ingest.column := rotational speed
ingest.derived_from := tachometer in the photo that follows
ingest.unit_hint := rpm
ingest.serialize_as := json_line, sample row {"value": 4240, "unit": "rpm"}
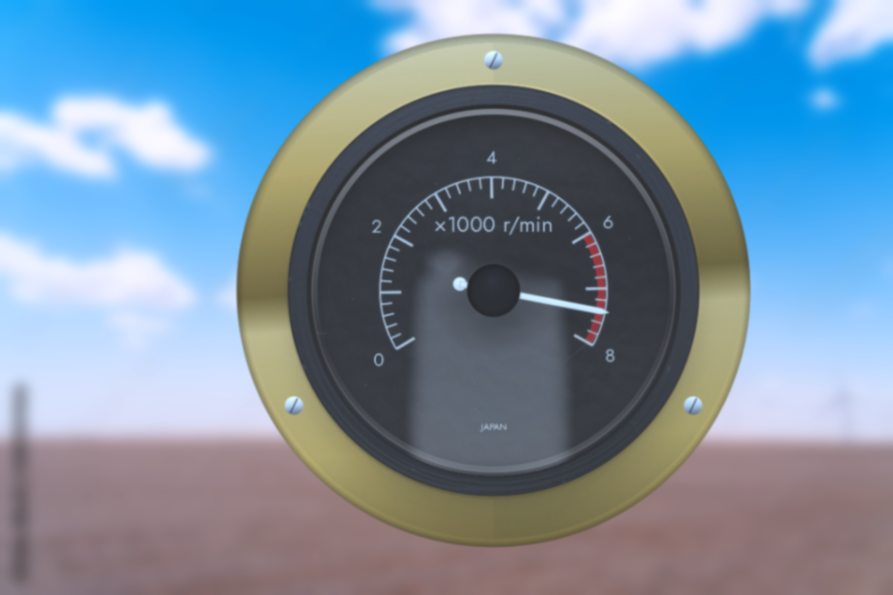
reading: {"value": 7400, "unit": "rpm"}
